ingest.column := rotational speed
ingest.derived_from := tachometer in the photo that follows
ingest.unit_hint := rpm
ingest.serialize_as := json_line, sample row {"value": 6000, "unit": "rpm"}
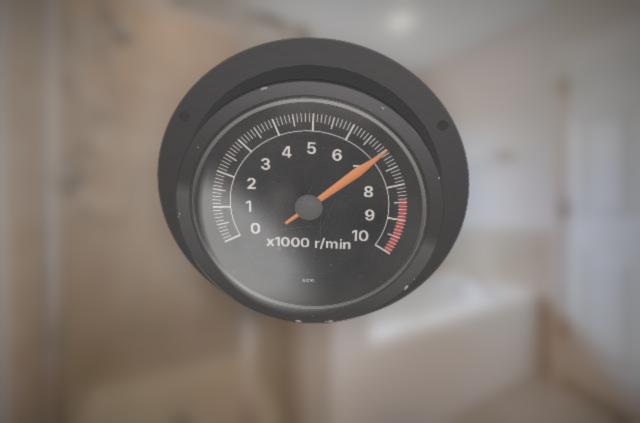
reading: {"value": 7000, "unit": "rpm"}
